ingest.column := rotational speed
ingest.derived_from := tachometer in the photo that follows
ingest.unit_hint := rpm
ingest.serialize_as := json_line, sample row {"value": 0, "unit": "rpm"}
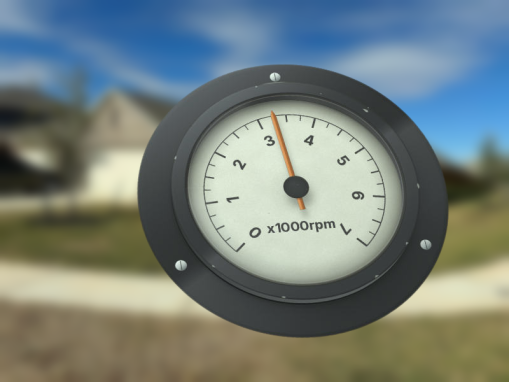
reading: {"value": 3250, "unit": "rpm"}
